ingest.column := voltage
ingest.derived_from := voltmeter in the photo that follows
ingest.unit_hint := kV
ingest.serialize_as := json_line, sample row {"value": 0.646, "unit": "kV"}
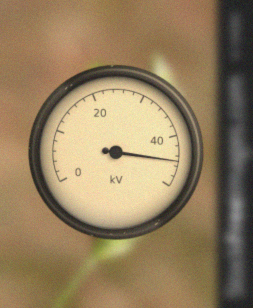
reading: {"value": 45, "unit": "kV"}
